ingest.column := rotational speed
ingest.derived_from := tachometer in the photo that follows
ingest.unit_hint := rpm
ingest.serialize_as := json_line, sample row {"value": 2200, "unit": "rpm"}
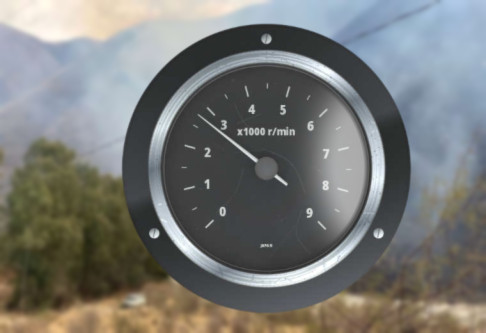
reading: {"value": 2750, "unit": "rpm"}
